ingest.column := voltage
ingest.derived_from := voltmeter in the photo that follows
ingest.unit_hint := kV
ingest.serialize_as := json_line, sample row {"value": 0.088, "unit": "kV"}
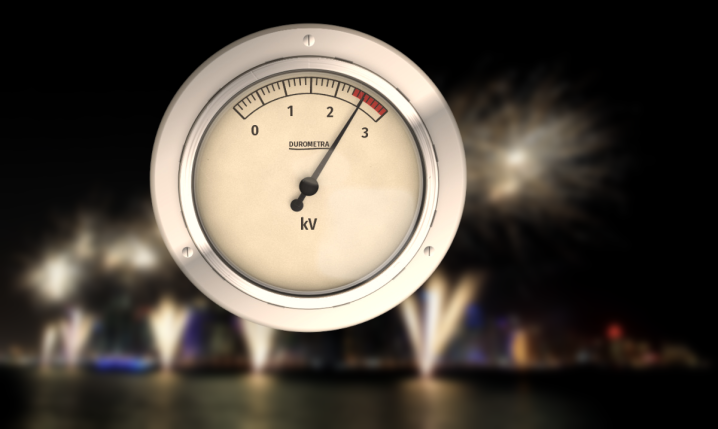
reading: {"value": 2.5, "unit": "kV"}
